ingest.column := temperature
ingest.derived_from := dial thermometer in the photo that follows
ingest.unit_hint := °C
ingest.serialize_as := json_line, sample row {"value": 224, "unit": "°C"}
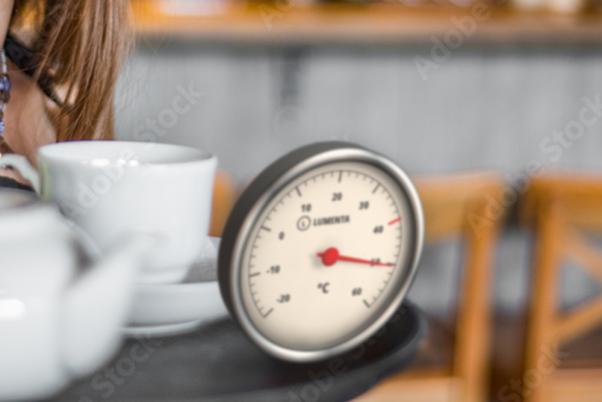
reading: {"value": 50, "unit": "°C"}
